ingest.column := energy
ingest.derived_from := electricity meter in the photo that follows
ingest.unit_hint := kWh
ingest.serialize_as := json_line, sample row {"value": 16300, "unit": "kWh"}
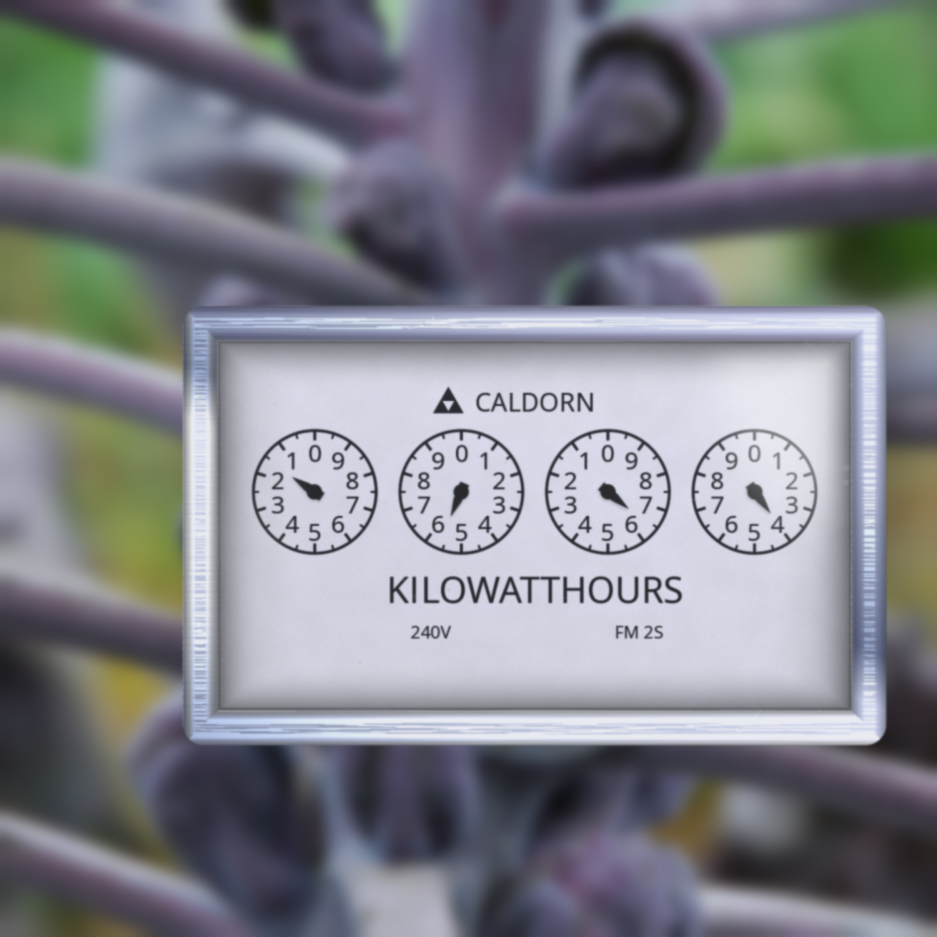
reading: {"value": 1564, "unit": "kWh"}
